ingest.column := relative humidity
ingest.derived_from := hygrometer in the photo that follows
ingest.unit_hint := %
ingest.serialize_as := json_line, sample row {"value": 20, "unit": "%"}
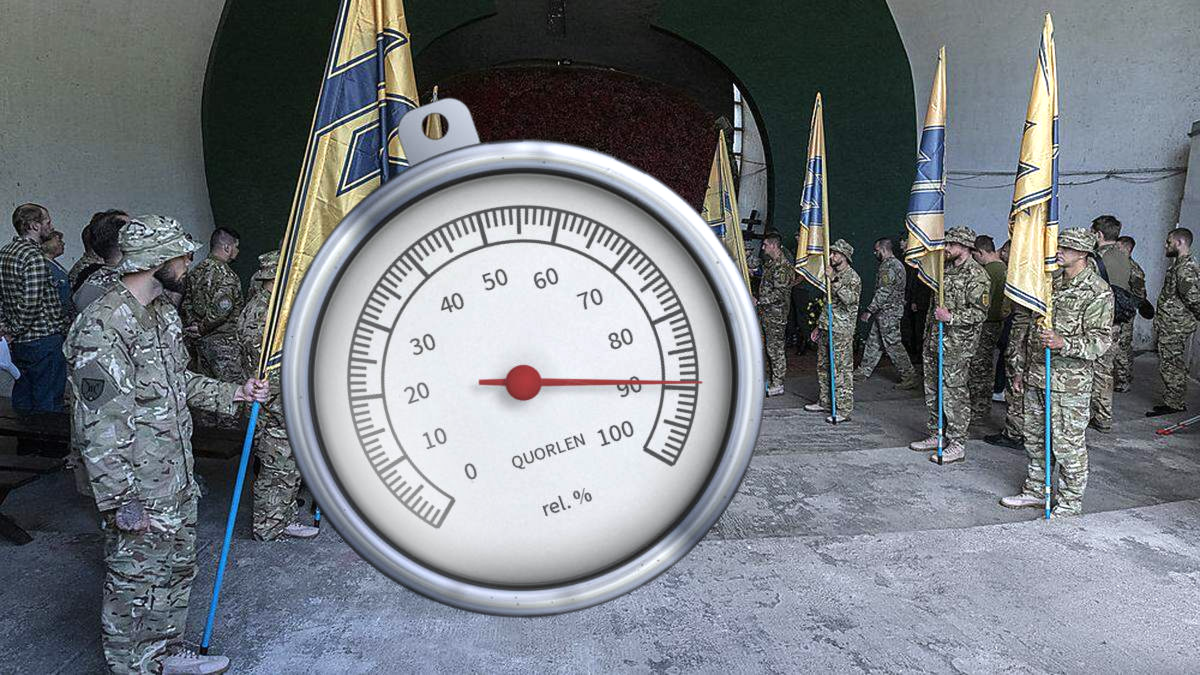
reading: {"value": 89, "unit": "%"}
